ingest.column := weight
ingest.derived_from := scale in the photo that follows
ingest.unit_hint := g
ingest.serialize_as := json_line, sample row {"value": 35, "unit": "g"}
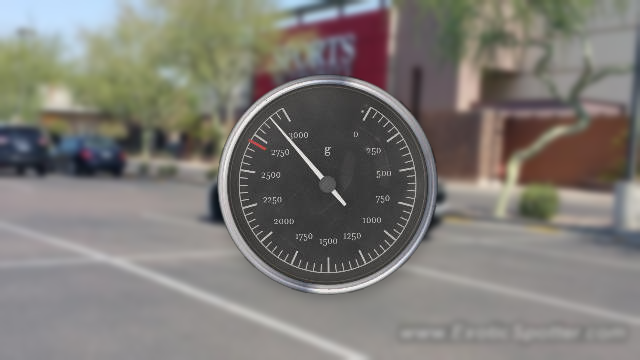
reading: {"value": 2900, "unit": "g"}
